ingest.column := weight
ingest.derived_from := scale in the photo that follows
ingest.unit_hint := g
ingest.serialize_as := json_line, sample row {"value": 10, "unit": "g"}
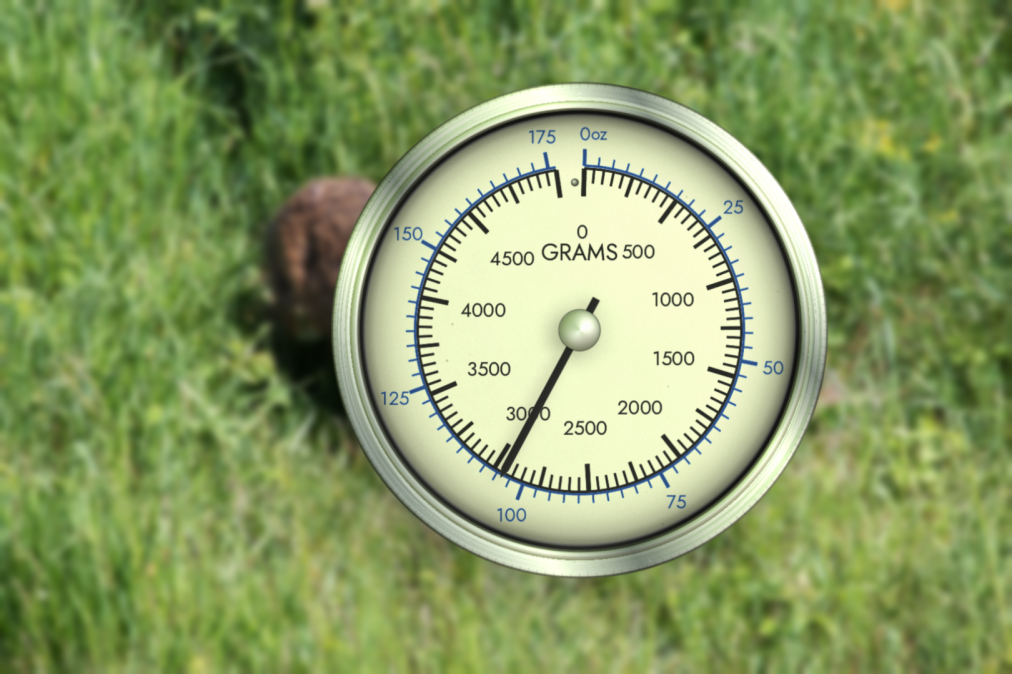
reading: {"value": 2950, "unit": "g"}
